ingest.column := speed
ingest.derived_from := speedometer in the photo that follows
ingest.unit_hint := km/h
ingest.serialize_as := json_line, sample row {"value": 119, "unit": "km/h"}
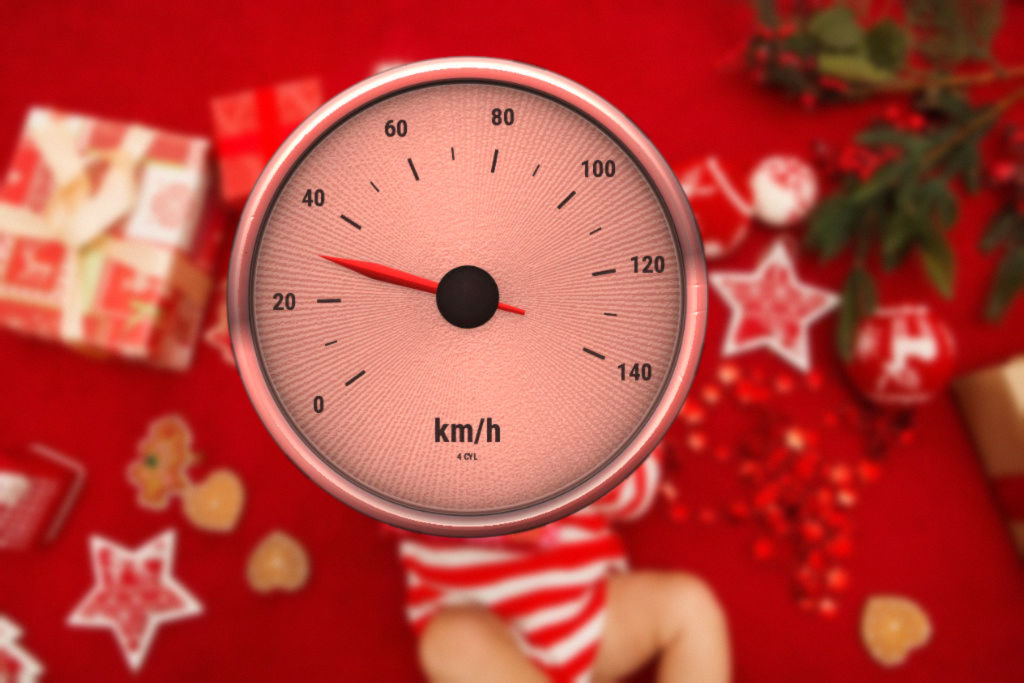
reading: {"value": 30, "unit": "km/h"}
